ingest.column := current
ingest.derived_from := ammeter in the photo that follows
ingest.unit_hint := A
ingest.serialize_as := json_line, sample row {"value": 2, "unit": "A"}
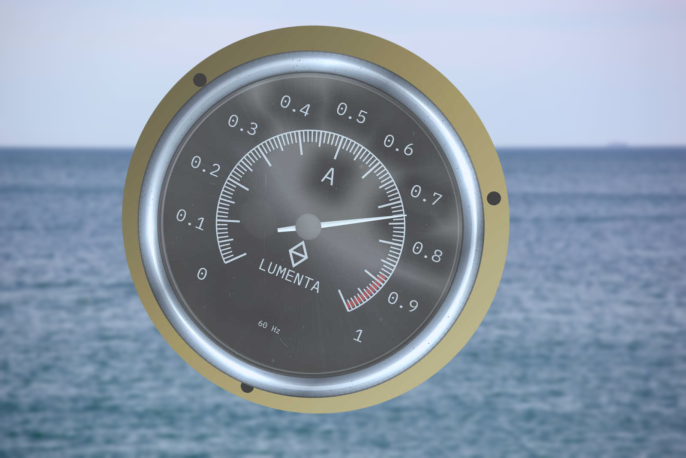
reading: {"value": 0.73, "unit": "A"}
